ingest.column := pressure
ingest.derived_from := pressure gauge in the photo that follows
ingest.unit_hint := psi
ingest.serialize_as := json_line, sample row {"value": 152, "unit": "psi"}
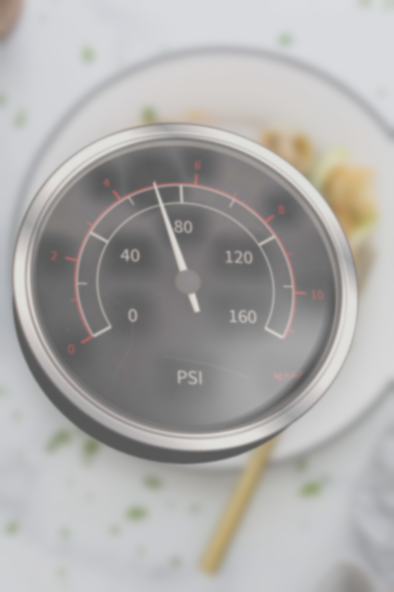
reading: {"value": 70, "unit": "psi"}
